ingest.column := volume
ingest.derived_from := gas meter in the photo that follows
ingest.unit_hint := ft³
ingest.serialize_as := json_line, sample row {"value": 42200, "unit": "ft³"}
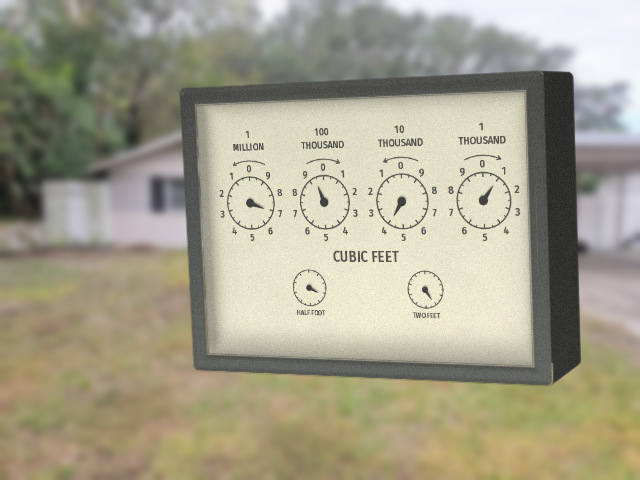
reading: {"value": 694100, "unit": "ft³"}
